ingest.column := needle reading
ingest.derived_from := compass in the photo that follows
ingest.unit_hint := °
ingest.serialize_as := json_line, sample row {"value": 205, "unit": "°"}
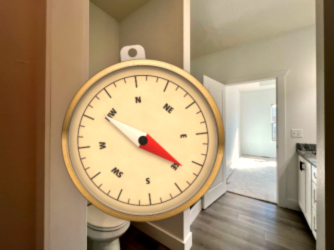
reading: {"value": 130, "unit": "°"}
